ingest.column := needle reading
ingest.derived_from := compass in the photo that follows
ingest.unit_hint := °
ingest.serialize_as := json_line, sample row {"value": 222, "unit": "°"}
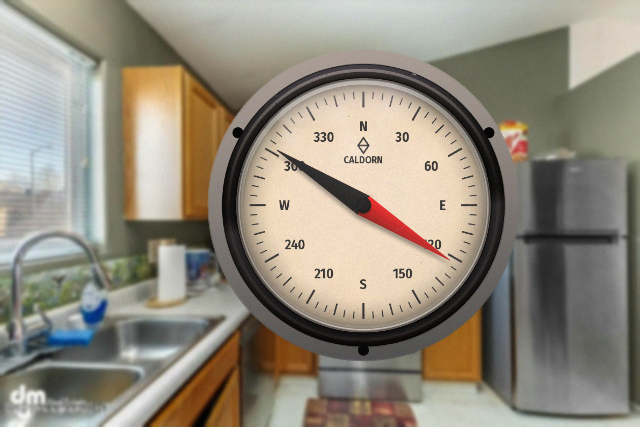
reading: {"value": 122.5, "unit": "°"}
